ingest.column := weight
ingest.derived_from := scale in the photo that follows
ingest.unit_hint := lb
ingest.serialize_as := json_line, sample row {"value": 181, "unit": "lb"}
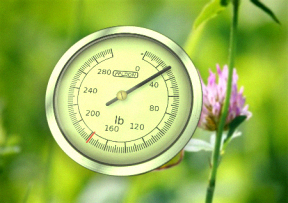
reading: {"value": 30, "unit": "lb"}
